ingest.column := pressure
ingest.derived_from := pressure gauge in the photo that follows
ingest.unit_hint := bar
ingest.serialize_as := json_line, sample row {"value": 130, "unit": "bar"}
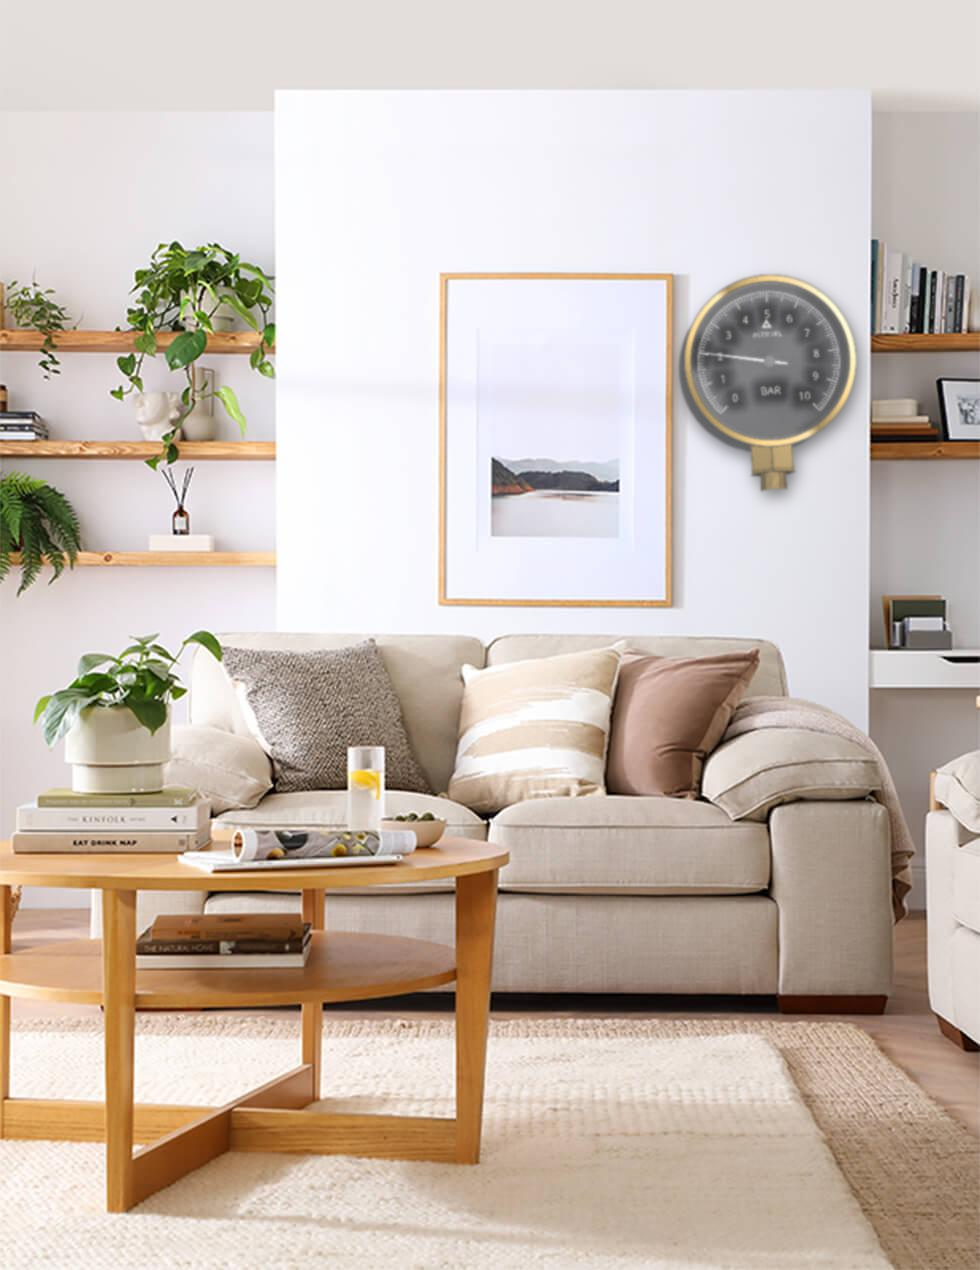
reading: {"value": 2, "unit": "bar"}
